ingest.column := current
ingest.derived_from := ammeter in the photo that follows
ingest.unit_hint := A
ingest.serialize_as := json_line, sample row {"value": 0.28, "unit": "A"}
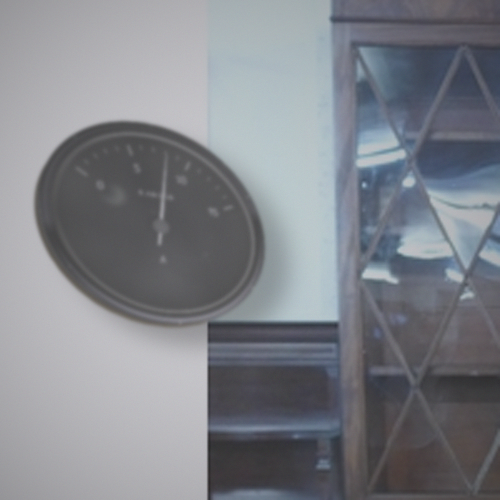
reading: {"value": 8, "unit": "A"}
